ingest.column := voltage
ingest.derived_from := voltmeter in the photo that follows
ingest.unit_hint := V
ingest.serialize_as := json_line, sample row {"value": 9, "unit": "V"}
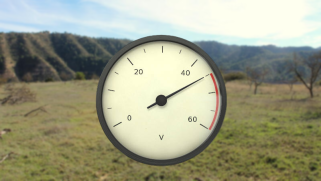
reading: {"value": 45, "unit": "V"}
